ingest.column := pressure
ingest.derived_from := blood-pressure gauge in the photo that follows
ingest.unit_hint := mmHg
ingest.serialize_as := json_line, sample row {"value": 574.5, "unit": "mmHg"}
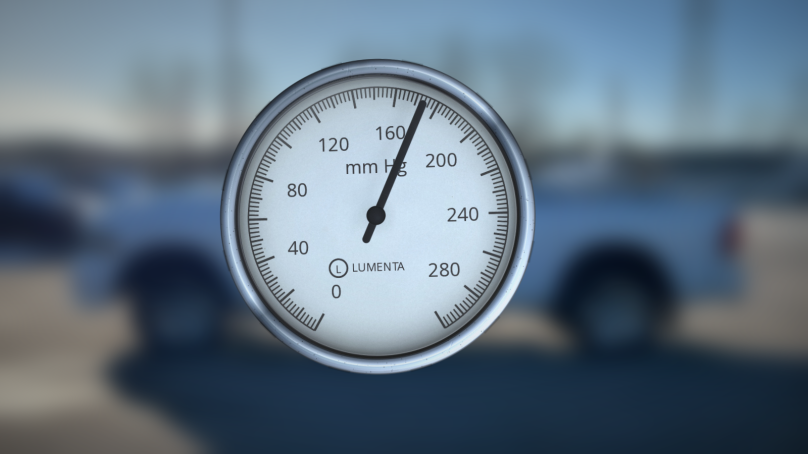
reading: {"value": 174, "unit": "mmHg"}
